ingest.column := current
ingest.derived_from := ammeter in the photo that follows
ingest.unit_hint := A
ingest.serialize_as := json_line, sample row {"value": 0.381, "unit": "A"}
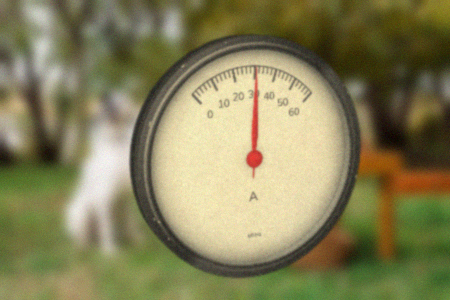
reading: {"value": 30, "unit": "A"}
